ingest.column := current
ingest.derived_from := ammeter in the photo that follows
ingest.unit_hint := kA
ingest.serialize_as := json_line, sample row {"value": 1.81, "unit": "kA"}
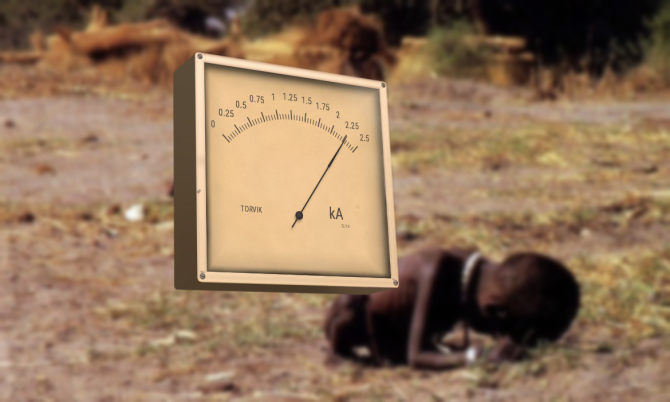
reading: {"value": 2.25, "unit": "kA"}
